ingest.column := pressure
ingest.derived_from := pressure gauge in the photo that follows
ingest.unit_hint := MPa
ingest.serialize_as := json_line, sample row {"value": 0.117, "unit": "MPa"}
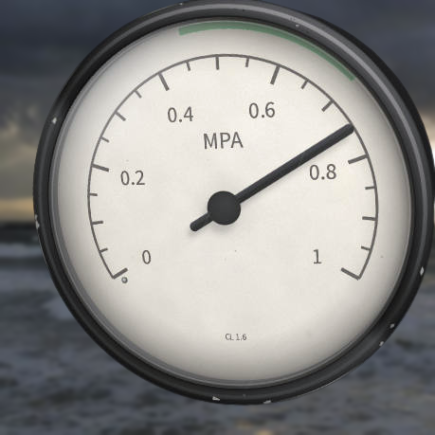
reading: {"value": 0.75, "unit": "MPa"}
